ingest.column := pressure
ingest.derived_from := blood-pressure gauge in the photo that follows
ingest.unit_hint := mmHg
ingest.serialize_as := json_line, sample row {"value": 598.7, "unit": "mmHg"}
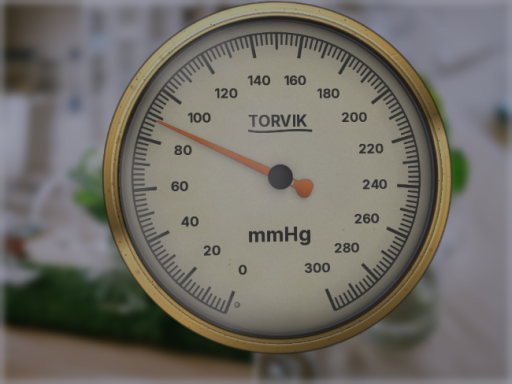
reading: {"value": 88, "unit": "mmHg"}
